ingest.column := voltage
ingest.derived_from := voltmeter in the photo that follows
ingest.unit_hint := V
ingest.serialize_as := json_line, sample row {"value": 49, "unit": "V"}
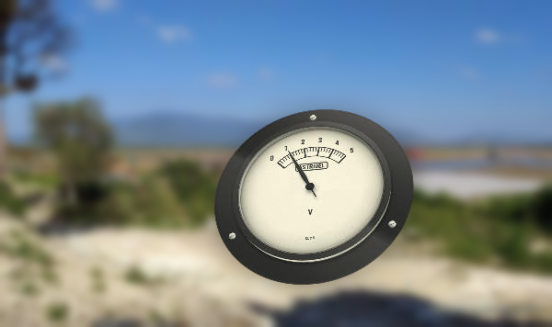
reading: {"value": 1, "unit": "V"}
